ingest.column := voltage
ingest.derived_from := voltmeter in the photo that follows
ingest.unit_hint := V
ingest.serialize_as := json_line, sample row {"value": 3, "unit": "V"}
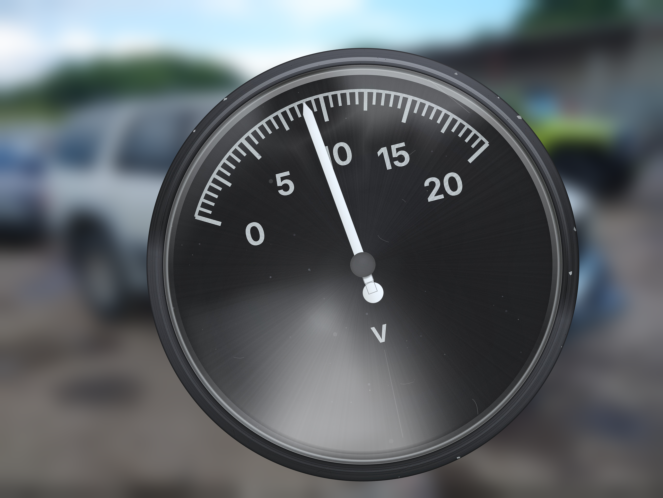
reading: {"value": 9, "unit": "V"}
